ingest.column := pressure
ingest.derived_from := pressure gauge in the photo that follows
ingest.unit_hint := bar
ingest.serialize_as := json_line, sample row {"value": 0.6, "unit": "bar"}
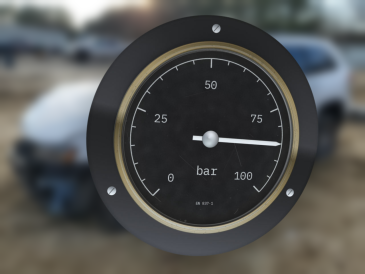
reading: {"value": 85, "unit": "bar"}
